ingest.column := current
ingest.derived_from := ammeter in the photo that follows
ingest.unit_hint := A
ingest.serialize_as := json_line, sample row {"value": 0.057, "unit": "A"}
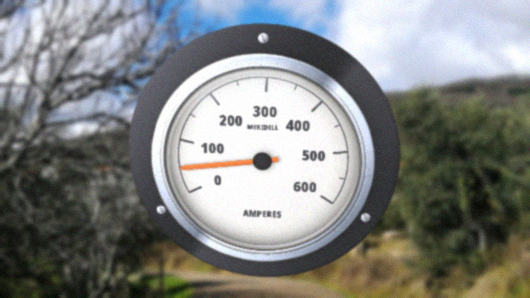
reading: {"value": 50, "unit": "A"}
